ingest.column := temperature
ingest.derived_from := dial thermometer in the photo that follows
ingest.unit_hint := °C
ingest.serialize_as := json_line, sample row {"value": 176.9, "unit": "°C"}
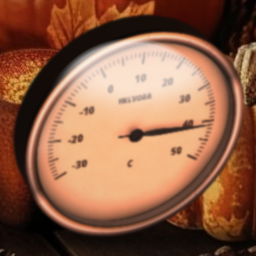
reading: {"value": 40, "unit": "°C"}
